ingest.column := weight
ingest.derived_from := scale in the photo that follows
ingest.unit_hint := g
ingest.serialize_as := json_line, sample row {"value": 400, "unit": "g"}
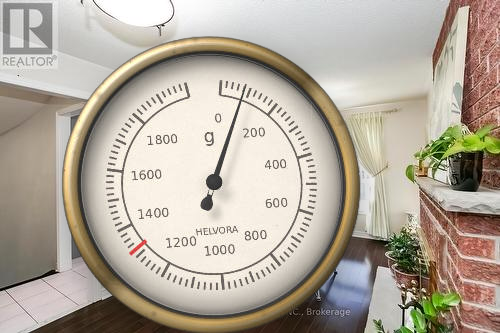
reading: {"value": 80, "unit": "g"}
